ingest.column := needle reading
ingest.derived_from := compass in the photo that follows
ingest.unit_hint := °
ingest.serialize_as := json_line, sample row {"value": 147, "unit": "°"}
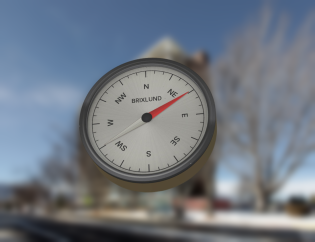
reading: {"value": 60, "unit": "°"}
